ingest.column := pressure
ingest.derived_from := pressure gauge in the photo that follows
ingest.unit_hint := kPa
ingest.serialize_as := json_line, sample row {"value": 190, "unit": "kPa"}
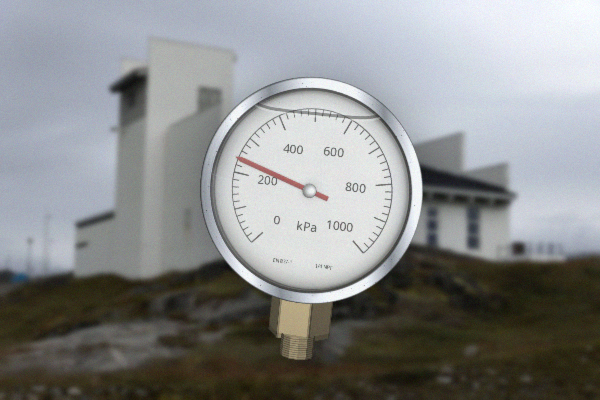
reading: {"value": 240, "unit": "kPa"}
